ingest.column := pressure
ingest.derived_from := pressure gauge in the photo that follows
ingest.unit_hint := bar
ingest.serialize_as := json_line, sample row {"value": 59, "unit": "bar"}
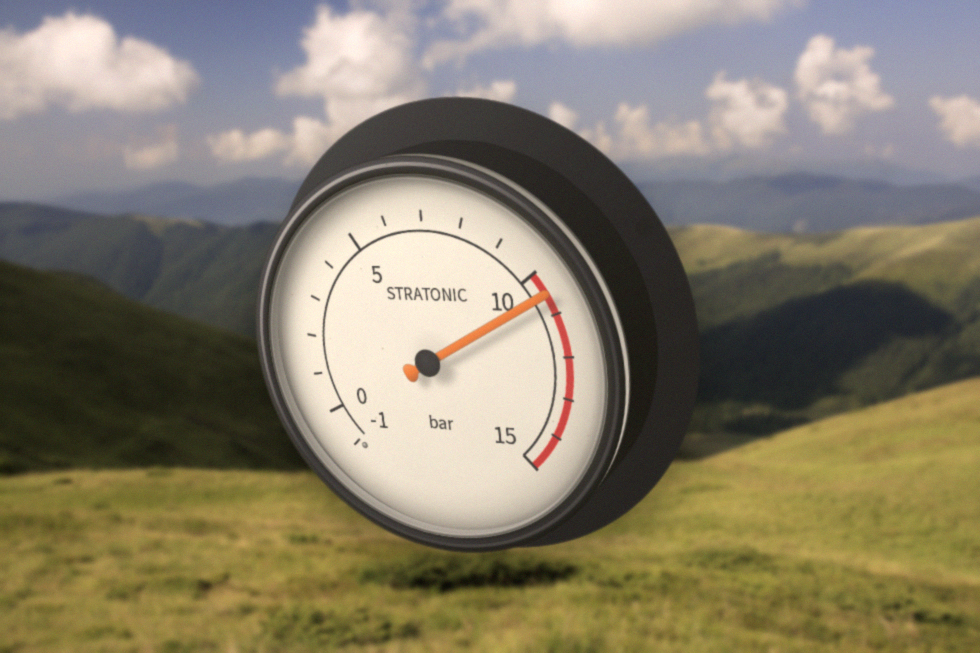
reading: {"value": 10.5, "unit": "bar"}
